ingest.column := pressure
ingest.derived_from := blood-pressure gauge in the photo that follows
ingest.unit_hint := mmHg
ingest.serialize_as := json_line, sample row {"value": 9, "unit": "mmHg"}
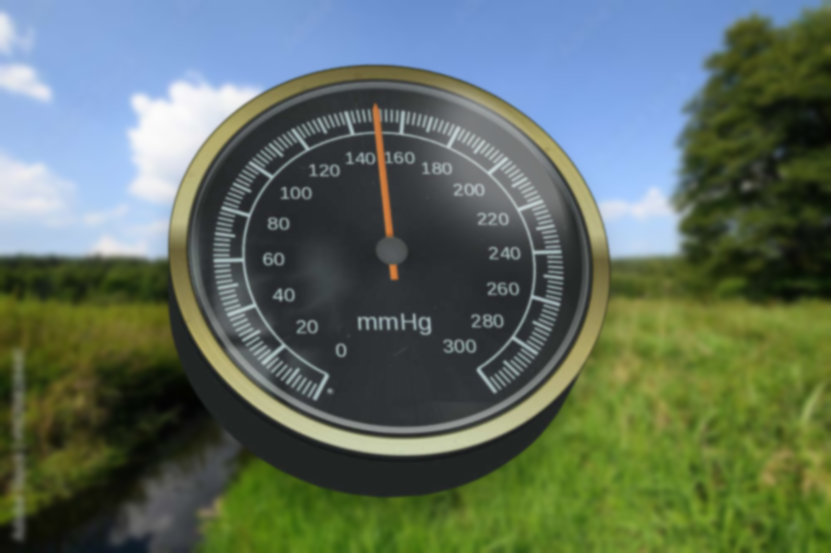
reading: {"value": 150, "unit": "mmHg"}
